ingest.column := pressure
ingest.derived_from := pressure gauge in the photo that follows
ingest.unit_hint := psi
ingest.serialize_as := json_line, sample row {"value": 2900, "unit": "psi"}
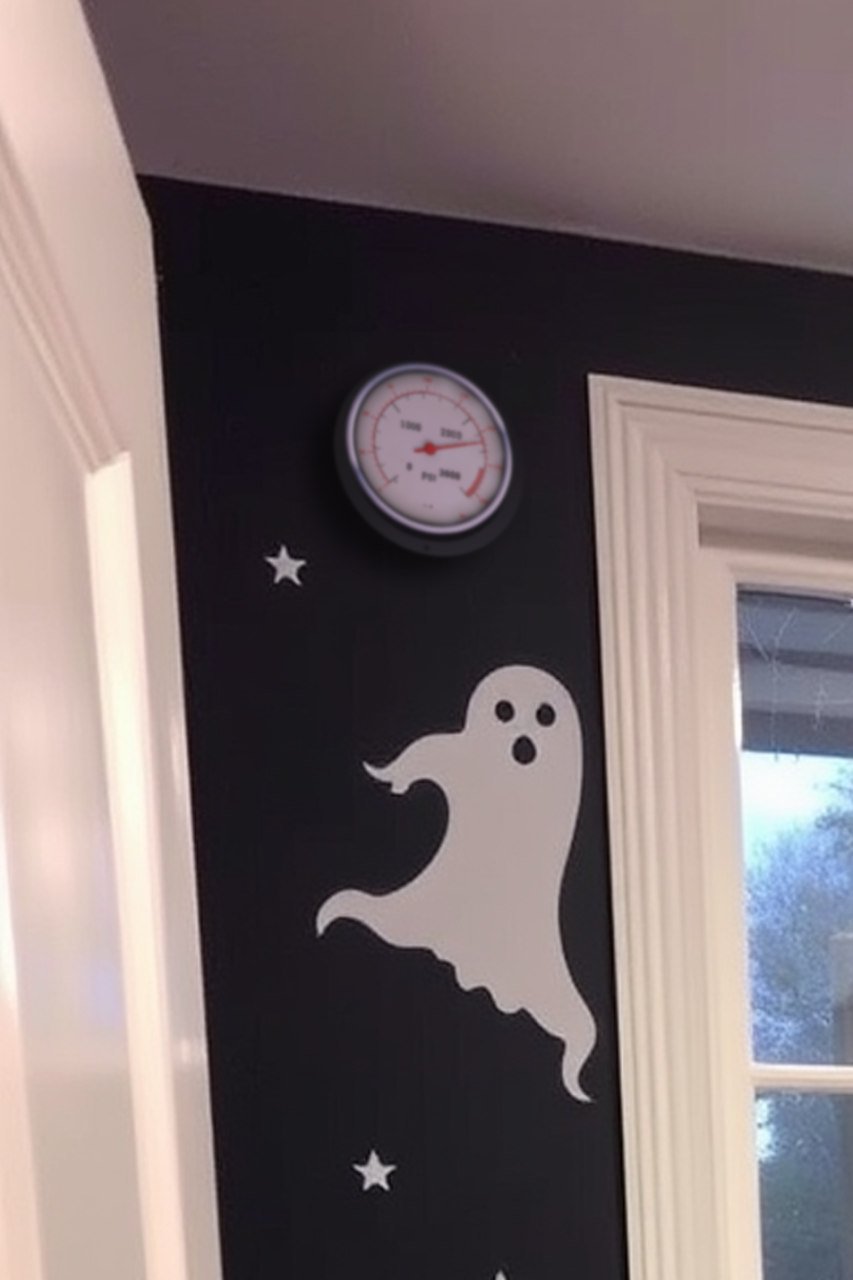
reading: {"value": 2300, "unit": "psi"}
